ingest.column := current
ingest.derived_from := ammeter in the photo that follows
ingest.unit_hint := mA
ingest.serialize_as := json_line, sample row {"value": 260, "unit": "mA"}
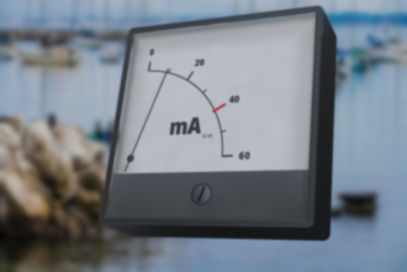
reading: {"value": 10, "unit": "mA"}
